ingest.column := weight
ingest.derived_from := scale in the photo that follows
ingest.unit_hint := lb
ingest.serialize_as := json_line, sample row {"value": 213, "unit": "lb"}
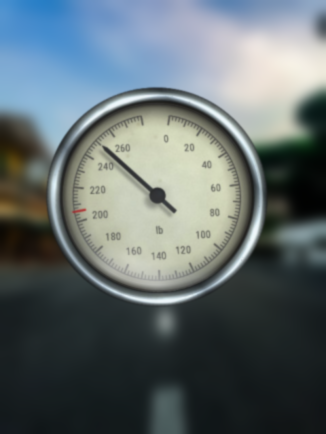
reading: {"value": 250, "unit": "lb"}
